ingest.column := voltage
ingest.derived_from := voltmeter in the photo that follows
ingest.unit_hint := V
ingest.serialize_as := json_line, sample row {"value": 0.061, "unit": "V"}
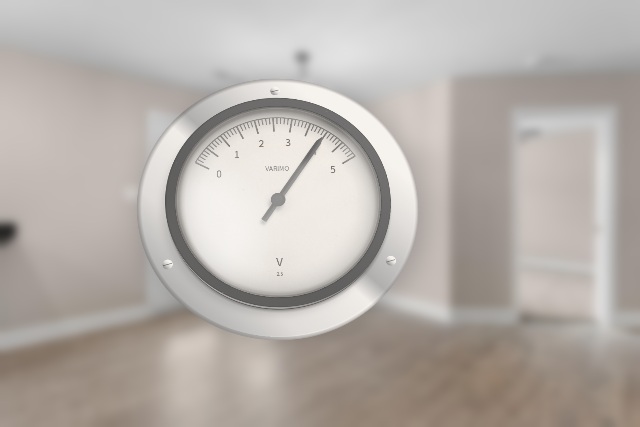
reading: {"value": 4, "unit": "V"}
